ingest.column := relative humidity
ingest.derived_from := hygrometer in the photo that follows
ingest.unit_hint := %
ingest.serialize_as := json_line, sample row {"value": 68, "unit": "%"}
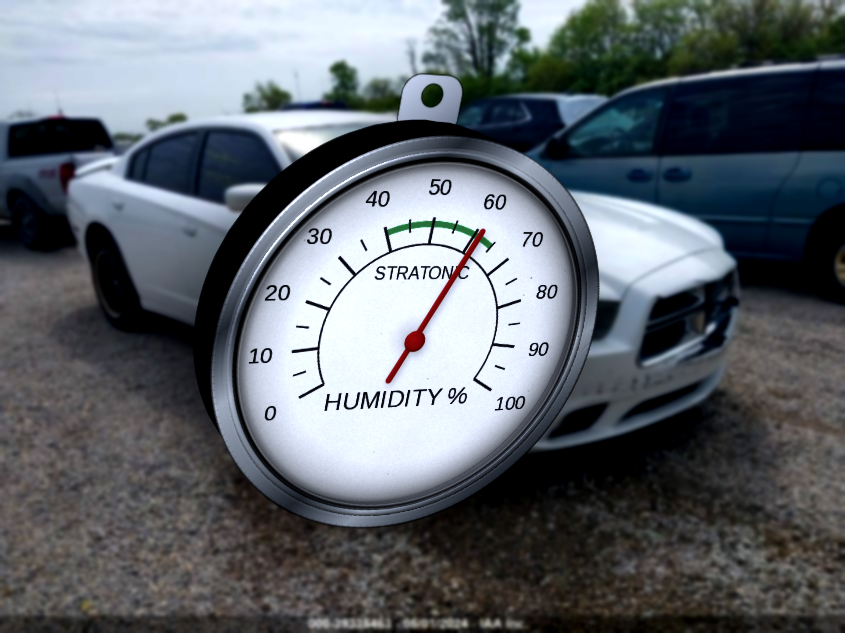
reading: {"value": 60, "unit": "%"}
